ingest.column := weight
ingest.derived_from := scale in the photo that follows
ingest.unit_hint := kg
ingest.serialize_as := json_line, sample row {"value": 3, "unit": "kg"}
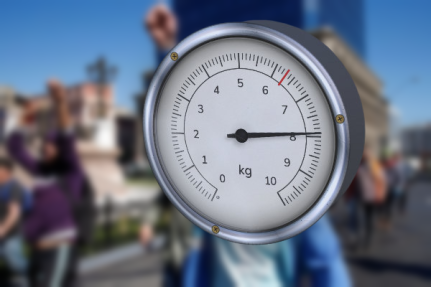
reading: {"value": 7.9, "unit": "kg"}
